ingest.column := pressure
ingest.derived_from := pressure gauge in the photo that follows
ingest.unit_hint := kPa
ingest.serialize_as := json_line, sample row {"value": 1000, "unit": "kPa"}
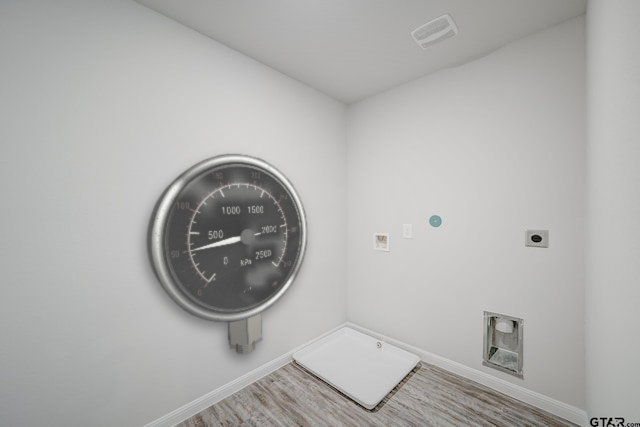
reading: {"value": 350, "unit": "kPa"}
